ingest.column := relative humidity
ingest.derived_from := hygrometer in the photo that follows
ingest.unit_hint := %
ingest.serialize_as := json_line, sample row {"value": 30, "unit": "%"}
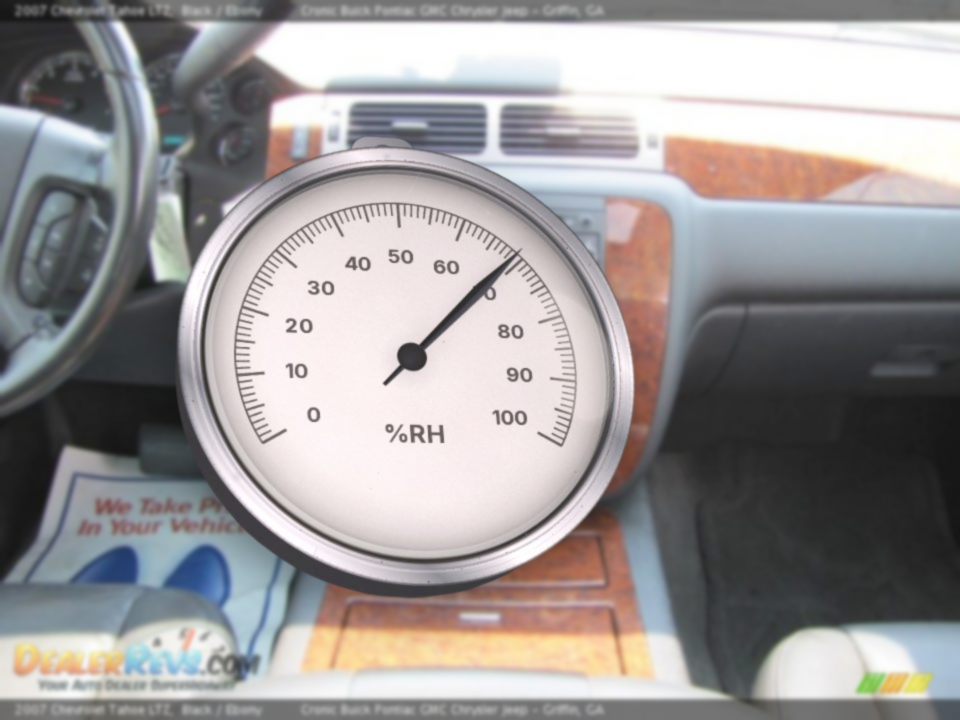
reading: {"value": 69, "unit": "%"}
